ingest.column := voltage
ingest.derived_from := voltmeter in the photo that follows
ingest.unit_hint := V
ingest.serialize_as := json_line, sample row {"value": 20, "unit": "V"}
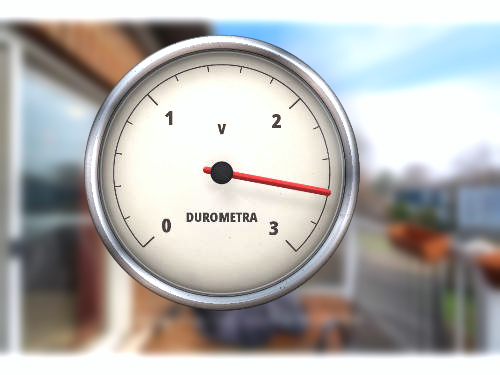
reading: {"value": 2.6, "unit": "V"}
